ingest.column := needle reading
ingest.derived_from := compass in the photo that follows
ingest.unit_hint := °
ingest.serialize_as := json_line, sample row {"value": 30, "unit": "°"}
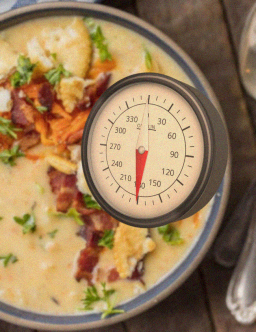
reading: {"value": 180, "unit": "°"}
